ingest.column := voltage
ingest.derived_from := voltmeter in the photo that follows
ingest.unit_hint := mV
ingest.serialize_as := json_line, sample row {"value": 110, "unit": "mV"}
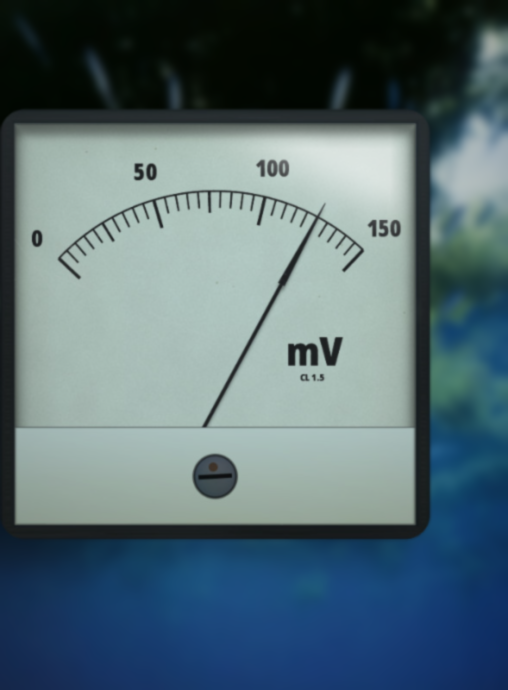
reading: {"value": 125, "unit": "mV"}
